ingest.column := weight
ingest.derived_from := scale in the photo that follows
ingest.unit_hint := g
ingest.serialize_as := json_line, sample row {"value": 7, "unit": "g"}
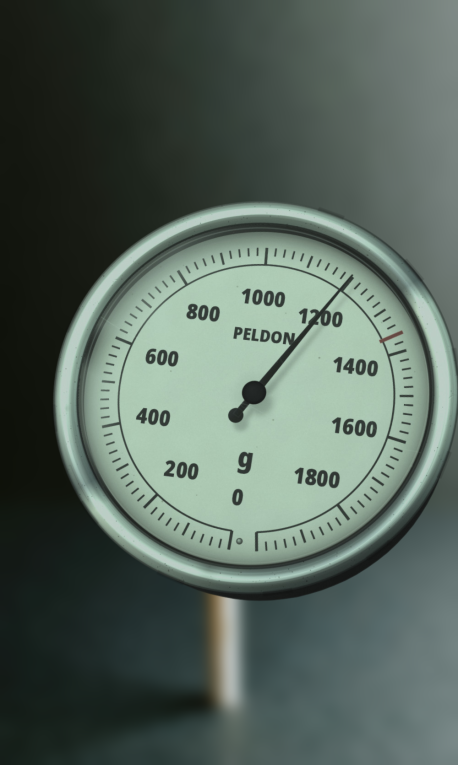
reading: {"value": 1200, "unit": "g"}
